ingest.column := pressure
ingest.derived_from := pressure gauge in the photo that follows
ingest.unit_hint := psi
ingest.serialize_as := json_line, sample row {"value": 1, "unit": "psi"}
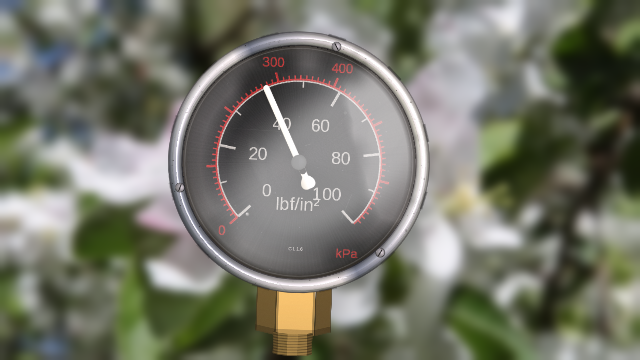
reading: {"value": 40, "unit": "psi"}
